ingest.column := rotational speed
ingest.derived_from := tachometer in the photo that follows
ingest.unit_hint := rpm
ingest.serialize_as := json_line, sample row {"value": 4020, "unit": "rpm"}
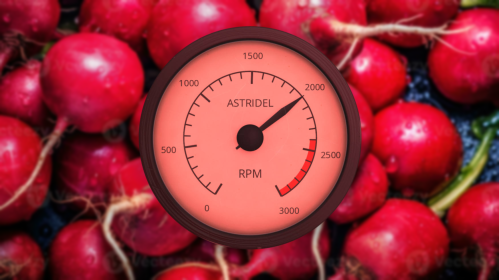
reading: {"value": 2000, "unit": "rpm"}
